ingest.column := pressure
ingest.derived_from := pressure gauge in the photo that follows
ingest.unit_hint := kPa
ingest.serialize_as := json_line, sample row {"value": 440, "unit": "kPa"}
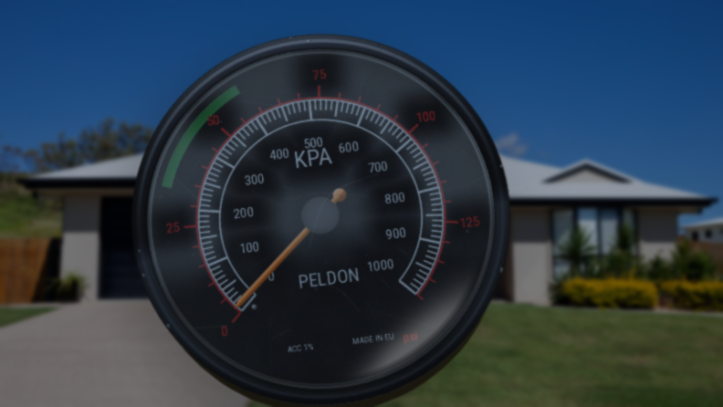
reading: {"value": 10, "unit": "kPa"}
